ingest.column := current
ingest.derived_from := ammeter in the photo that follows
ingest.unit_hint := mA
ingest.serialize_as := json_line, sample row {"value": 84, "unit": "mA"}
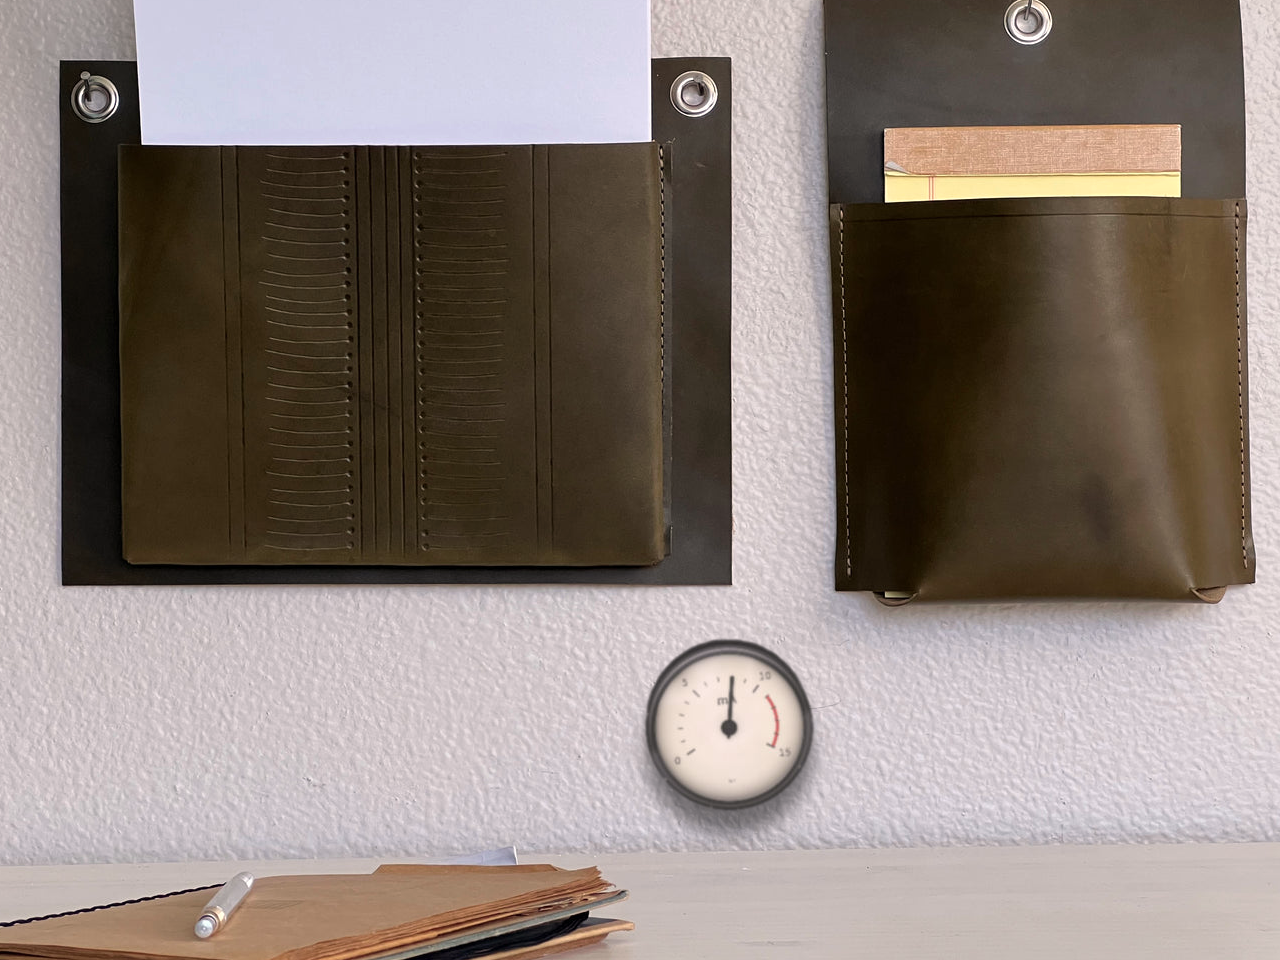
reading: {"value": 8, "unit": "mA"}
